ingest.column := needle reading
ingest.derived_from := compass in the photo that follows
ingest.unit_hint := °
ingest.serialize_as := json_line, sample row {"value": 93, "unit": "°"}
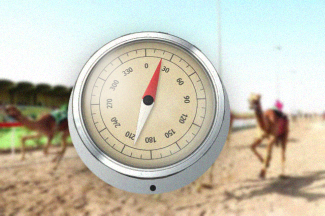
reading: {"value": 20, "unit": "°"}
